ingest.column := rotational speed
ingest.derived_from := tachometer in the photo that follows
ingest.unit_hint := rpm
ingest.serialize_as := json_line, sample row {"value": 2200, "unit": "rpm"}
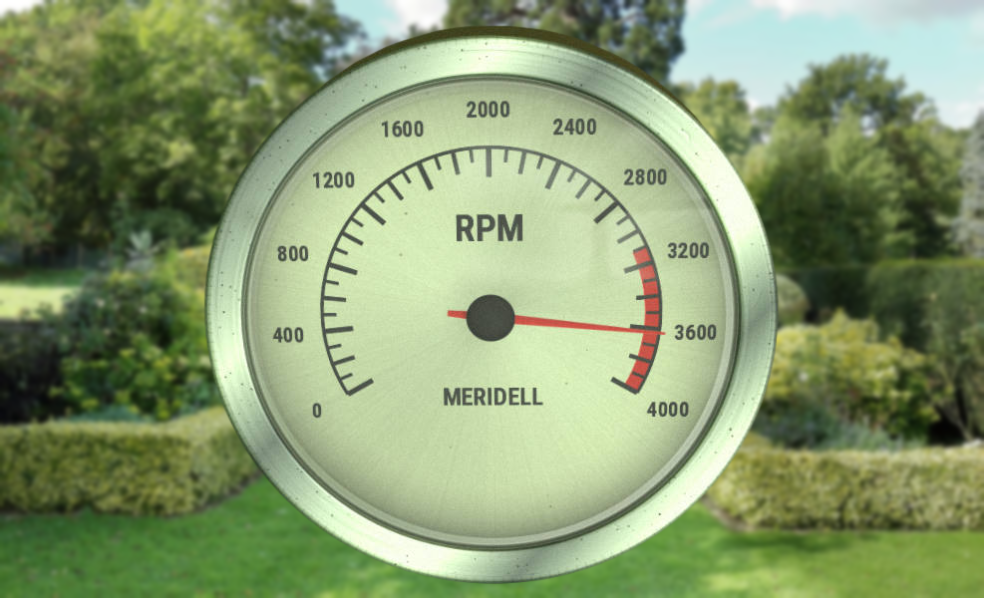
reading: {"value": 3600, "unit": "rpm"}
